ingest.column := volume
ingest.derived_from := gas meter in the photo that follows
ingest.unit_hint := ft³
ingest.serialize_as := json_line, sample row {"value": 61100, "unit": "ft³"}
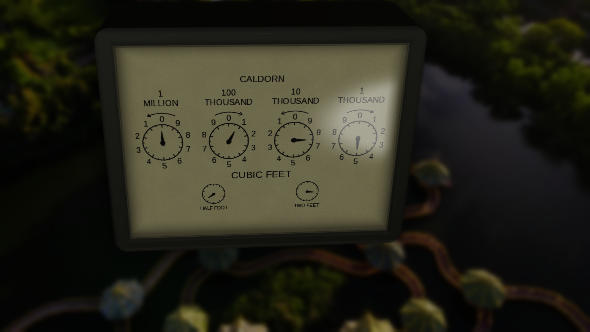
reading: {"value": 7500, "unit": "ft³"}
